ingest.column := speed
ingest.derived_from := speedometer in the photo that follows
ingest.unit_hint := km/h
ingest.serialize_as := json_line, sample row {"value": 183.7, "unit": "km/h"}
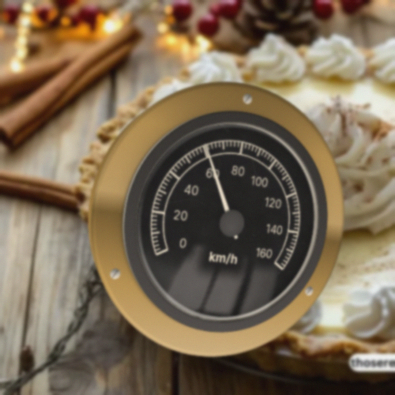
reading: {"value": 60, "unit": "km/h"}
